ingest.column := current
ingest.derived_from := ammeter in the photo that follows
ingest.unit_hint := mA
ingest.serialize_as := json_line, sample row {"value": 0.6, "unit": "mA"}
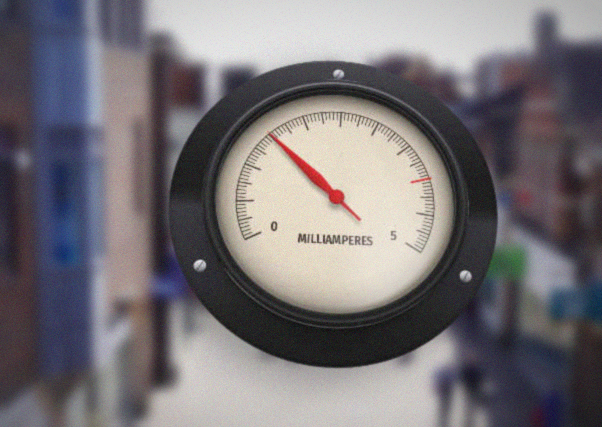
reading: {"value": 1.5, "unit": "mA"}
